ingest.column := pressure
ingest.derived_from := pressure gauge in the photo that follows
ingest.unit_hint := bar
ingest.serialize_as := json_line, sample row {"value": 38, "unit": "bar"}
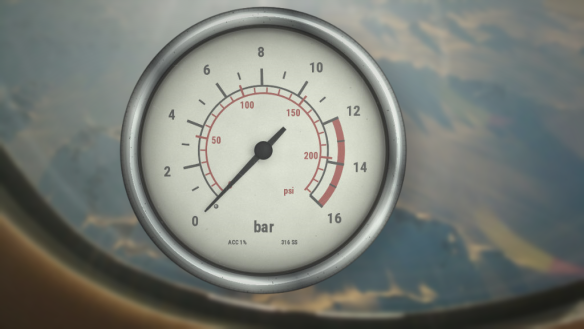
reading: {"value": 0, "unit": "bar"}
